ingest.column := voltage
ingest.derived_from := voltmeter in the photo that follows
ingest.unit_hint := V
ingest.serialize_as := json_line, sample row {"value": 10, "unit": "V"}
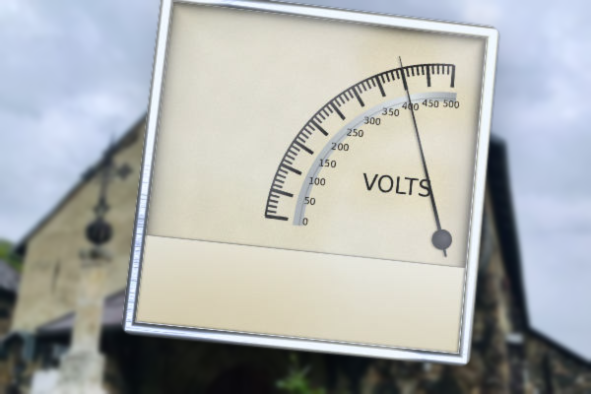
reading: {"value": 400, "unit": "V"}
